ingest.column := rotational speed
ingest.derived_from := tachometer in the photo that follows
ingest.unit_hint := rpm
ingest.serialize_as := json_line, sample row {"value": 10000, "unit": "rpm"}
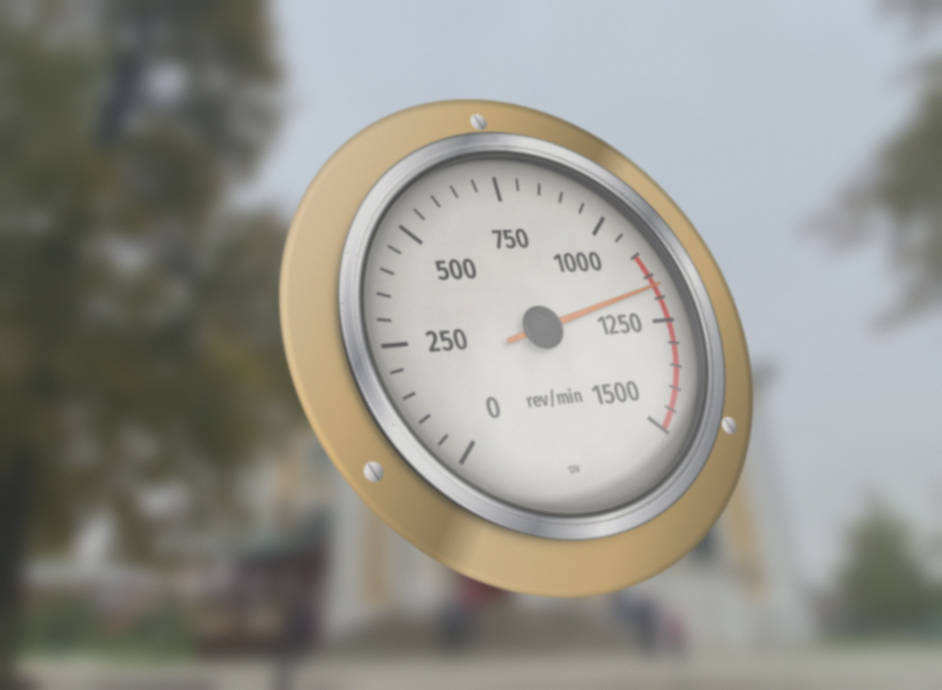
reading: {"value": 1175, "unit": "rpm"}
